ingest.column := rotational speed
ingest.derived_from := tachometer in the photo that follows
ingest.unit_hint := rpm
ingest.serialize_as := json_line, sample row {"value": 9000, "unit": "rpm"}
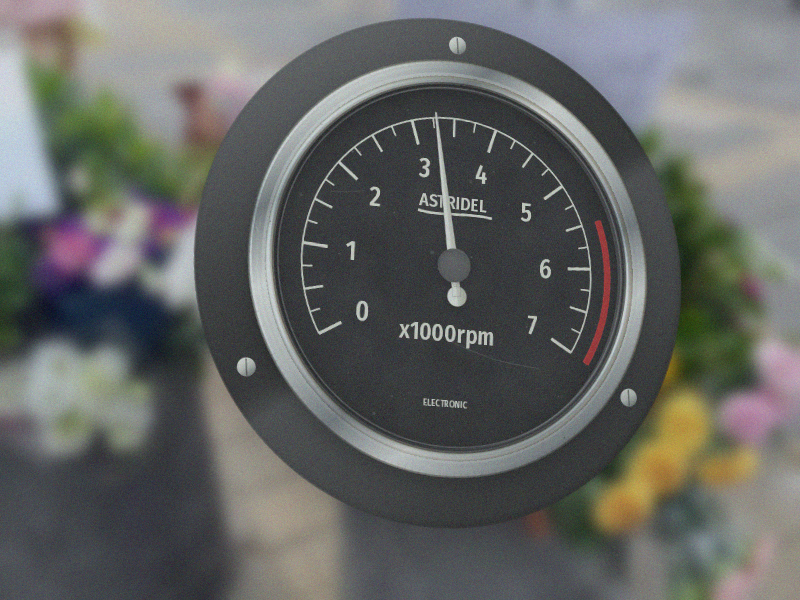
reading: {"value": 3250, "unit": "rpm"}
